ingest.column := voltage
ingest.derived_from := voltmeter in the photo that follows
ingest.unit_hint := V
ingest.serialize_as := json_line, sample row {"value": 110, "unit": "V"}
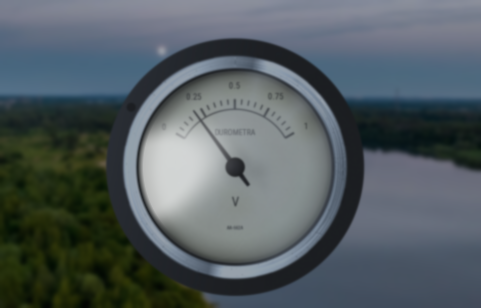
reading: {"value": 0.2, "unit": "V"}
